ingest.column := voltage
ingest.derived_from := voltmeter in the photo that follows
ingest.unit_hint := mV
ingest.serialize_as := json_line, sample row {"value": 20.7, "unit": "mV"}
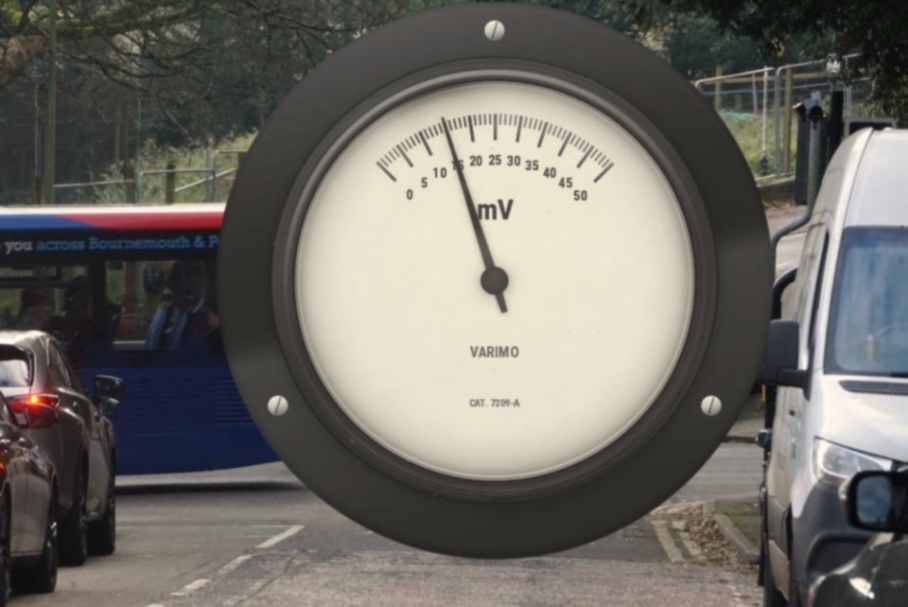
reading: {"value": 15, "unit": "mV"}
